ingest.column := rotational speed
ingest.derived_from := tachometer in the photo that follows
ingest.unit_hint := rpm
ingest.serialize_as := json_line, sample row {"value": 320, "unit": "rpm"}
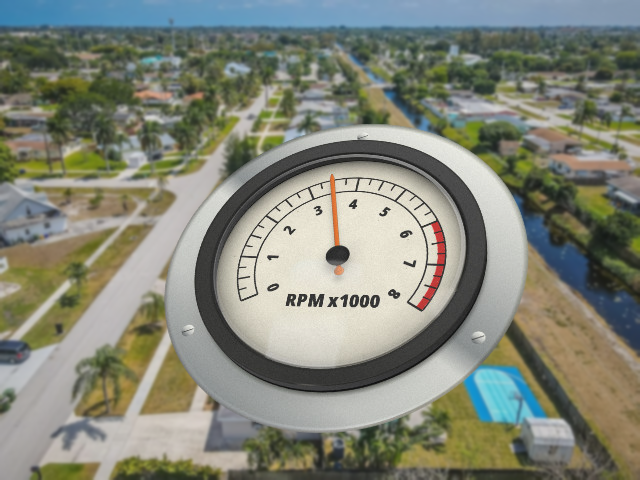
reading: {"value": 3500, "unit": "rpm"}
